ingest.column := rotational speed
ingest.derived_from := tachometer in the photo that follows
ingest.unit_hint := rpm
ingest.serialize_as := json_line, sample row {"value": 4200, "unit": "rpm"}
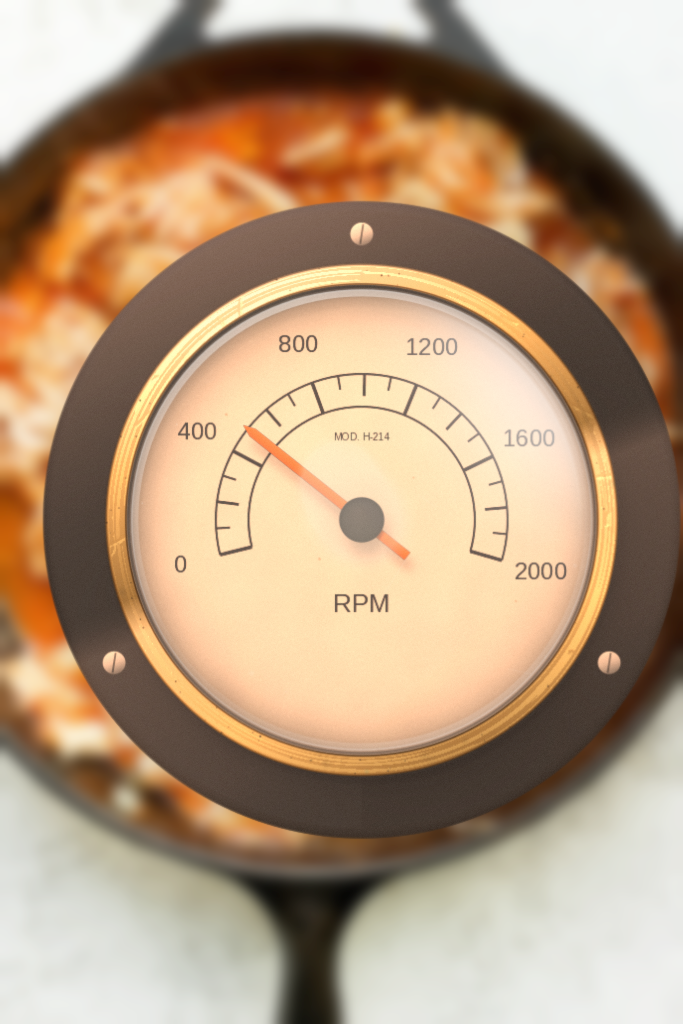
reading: {"value": 500, "unit": "rpm"}
